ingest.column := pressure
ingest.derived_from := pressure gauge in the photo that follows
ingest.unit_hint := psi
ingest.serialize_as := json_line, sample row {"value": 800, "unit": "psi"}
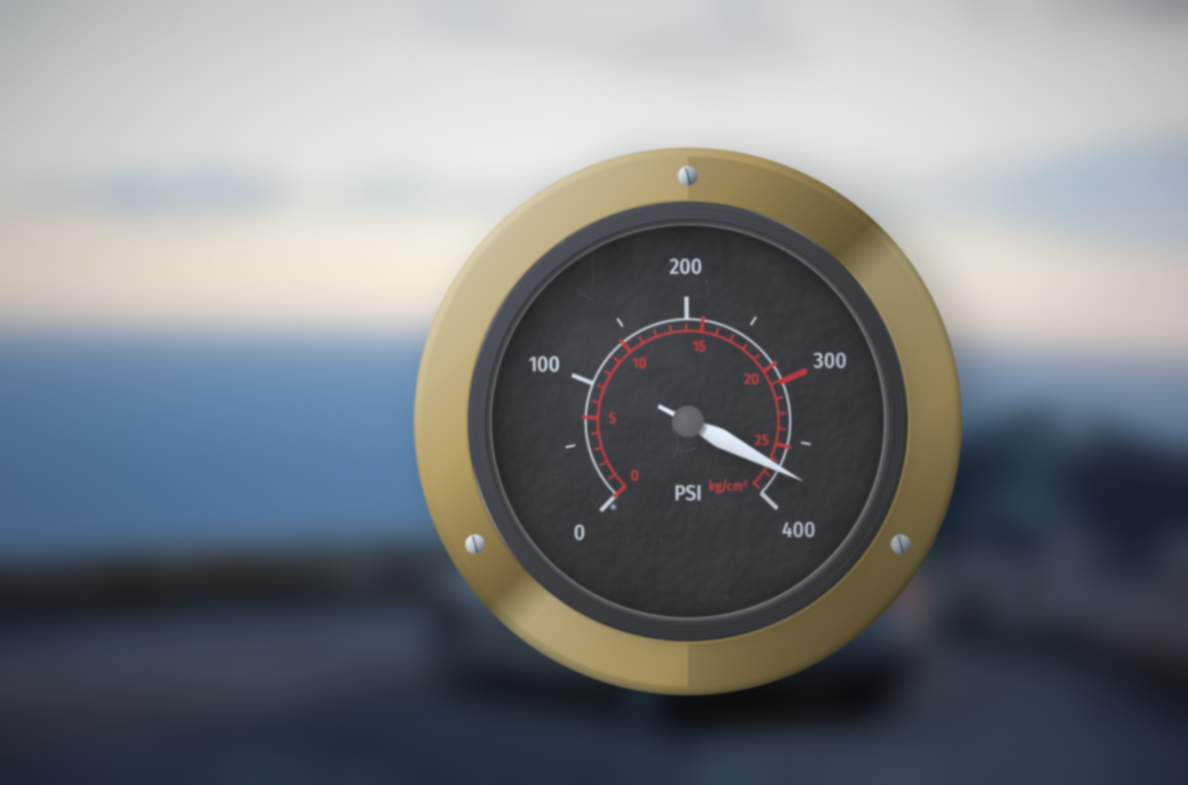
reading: {"value": 375, "unit": "psi"}
